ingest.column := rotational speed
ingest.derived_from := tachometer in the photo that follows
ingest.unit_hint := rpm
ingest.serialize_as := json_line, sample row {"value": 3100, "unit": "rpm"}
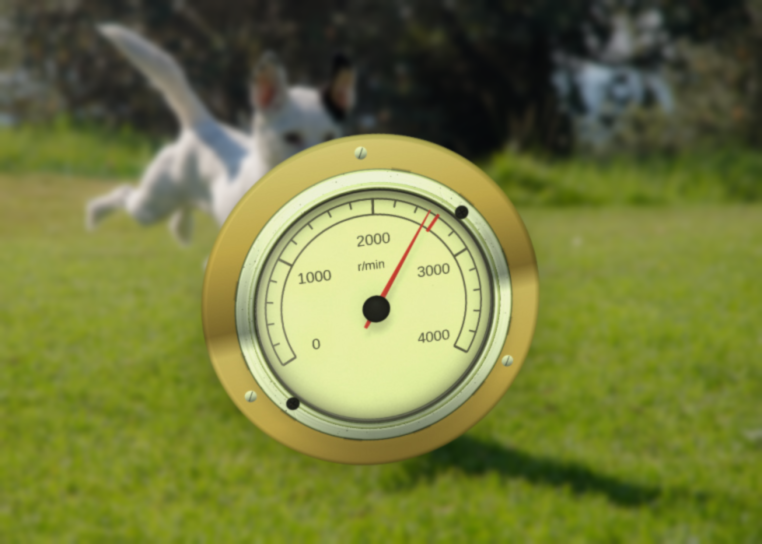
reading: {"value": 2500, "unit": "rpm"}
